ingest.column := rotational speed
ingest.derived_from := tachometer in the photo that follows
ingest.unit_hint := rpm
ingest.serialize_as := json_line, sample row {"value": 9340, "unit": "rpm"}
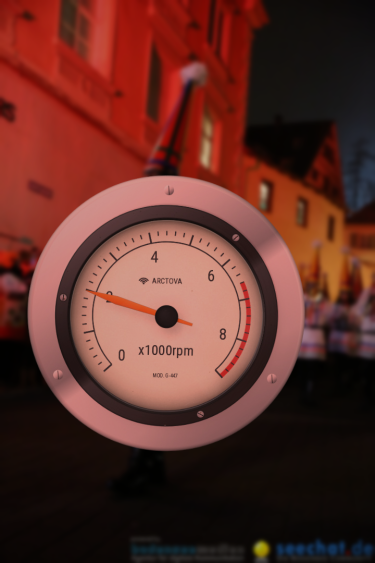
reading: {"value": 2000, "unit": "rpm"}
